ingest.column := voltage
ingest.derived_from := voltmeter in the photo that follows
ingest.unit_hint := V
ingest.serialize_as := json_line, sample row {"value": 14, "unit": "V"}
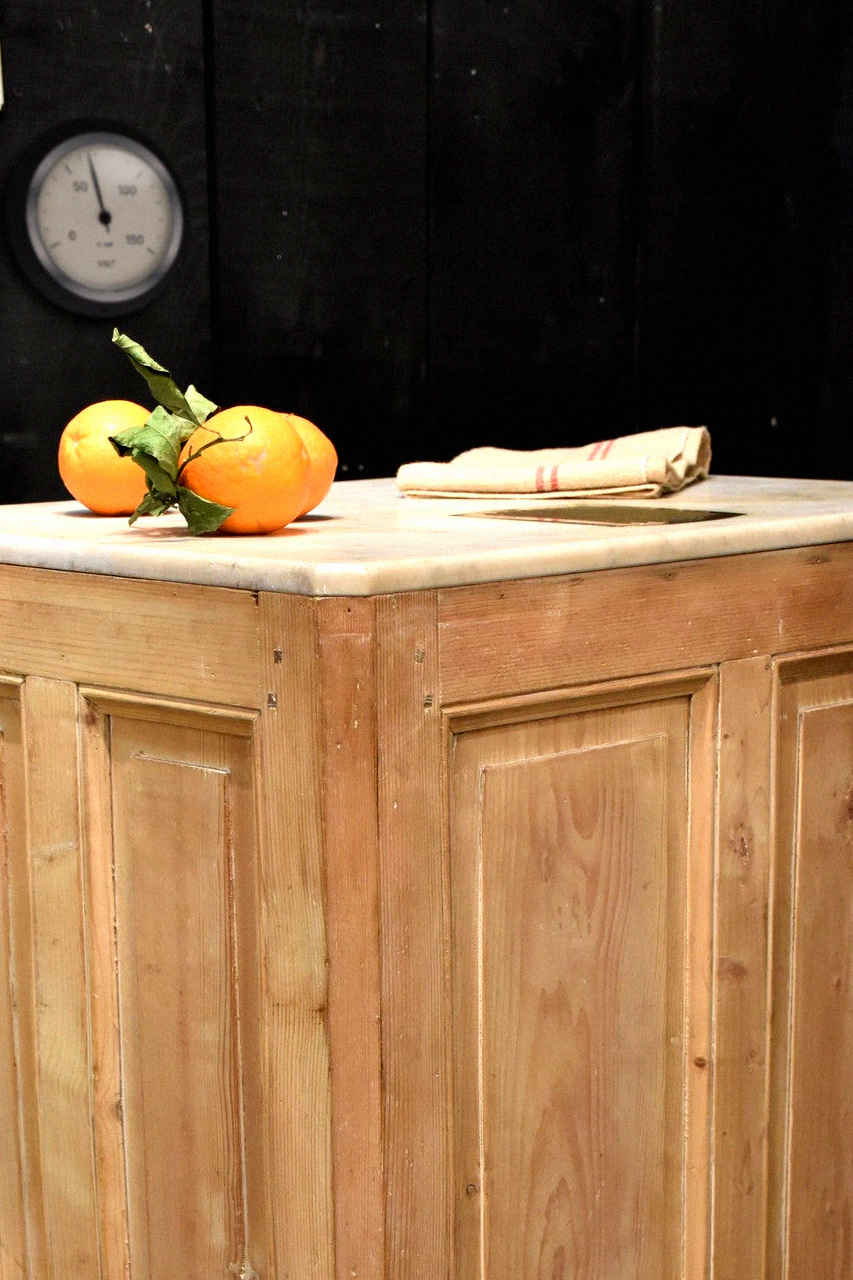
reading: {"value": 65, "unit": "V"}
